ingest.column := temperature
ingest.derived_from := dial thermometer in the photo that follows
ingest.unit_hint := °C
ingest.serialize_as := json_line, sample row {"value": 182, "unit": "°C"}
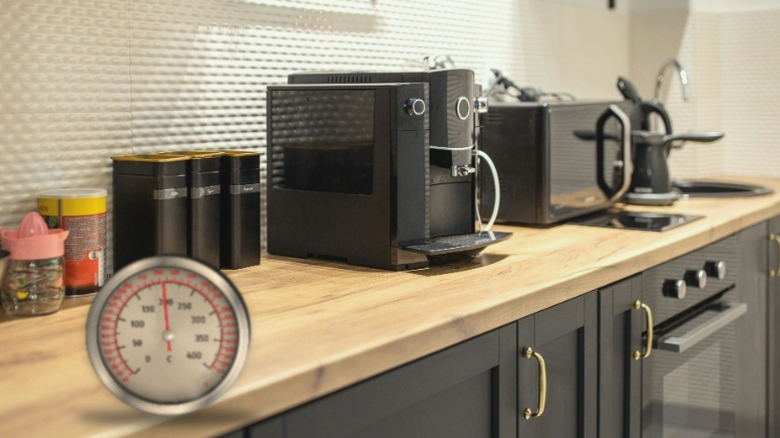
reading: {"value": 200, "unit": "°C"}
